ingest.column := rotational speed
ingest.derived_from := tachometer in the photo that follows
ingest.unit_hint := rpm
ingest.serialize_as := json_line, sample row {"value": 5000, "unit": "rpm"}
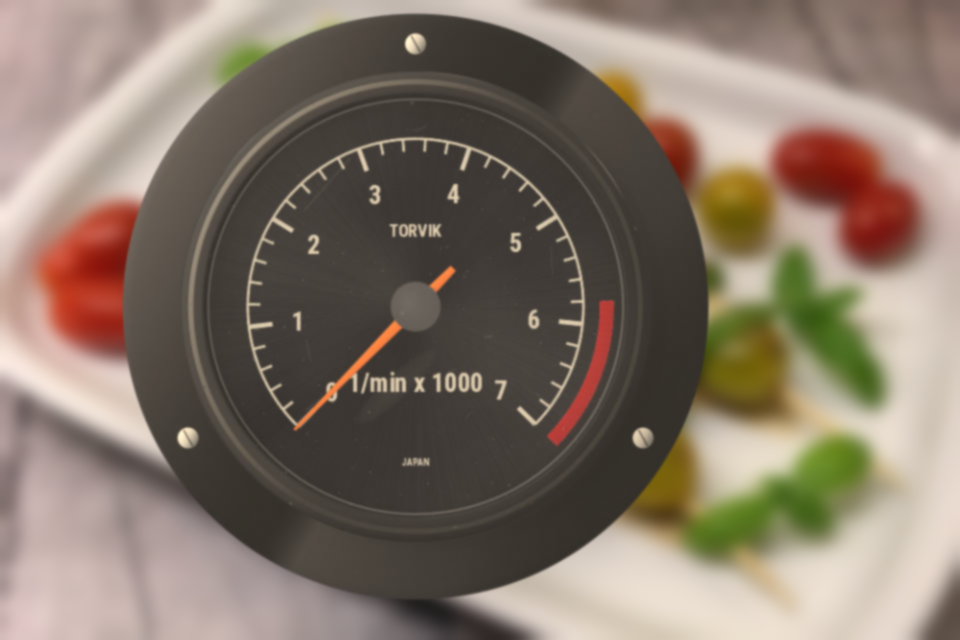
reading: {"value": 0, "unit": "rpm"}
